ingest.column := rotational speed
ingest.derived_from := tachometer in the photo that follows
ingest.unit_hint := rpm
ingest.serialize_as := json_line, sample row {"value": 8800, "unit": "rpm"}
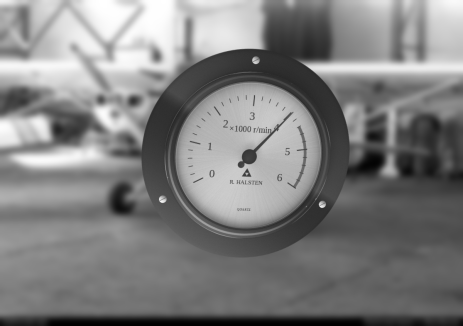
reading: {"value": 4000, "unit": "rpm"}
